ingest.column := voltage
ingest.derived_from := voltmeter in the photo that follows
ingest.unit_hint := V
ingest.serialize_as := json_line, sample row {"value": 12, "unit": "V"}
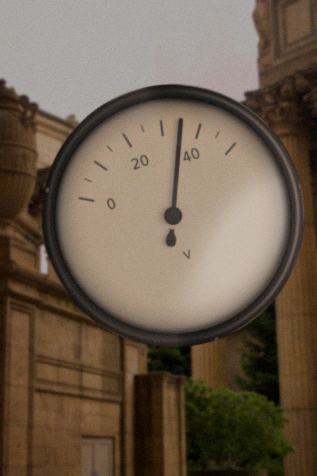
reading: {"value": 35, "unit": "V"}
